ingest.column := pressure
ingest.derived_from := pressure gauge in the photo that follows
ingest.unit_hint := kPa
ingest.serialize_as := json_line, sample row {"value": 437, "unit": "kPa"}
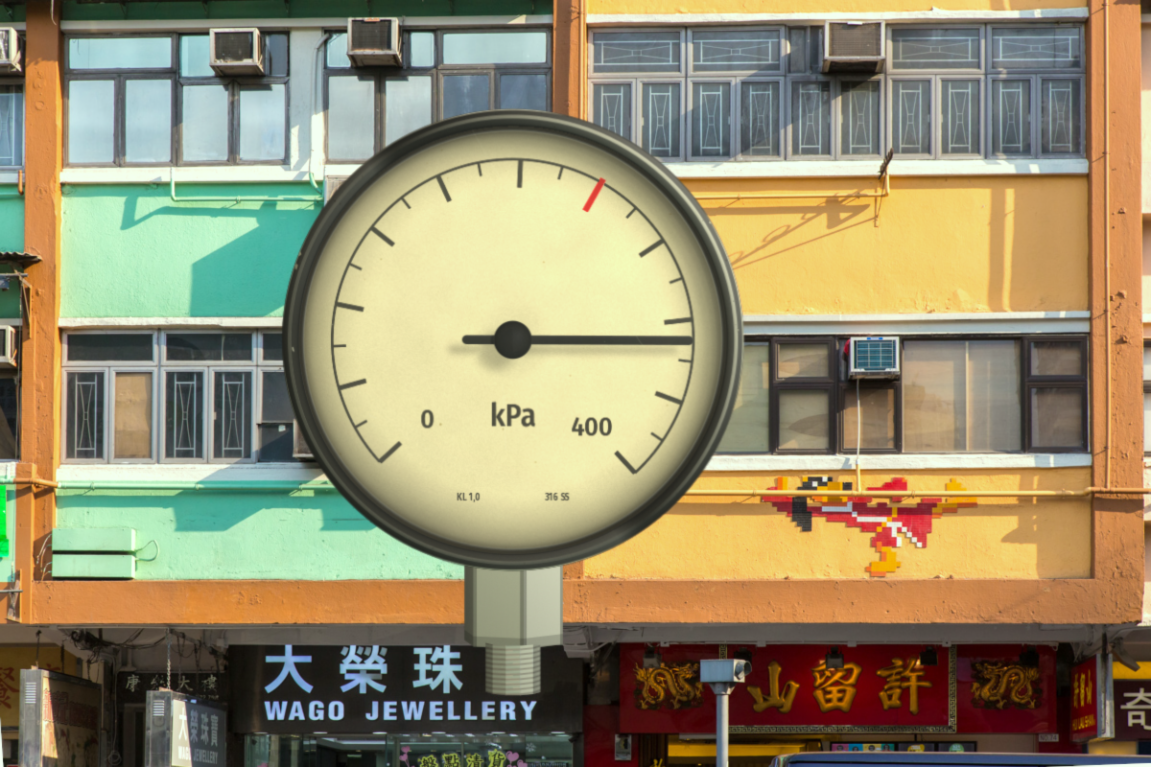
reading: {"value": 330, "unit": "kPa"}
